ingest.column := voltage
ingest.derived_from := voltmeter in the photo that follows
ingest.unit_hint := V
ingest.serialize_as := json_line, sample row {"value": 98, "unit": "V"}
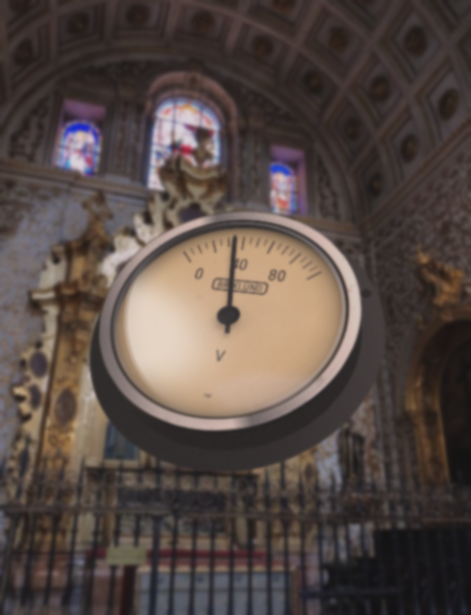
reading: {"value": 35, "unit": "V"}
